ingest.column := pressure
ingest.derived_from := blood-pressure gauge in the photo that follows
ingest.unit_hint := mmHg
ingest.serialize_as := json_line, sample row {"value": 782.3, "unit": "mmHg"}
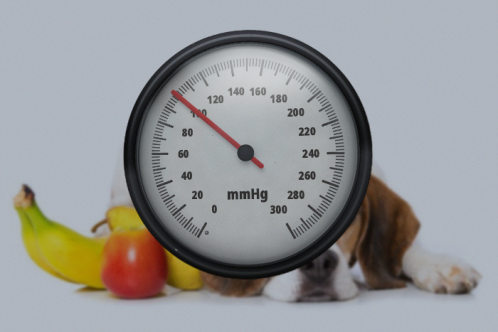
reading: {"value": 100, "unit": "mmHg"}
